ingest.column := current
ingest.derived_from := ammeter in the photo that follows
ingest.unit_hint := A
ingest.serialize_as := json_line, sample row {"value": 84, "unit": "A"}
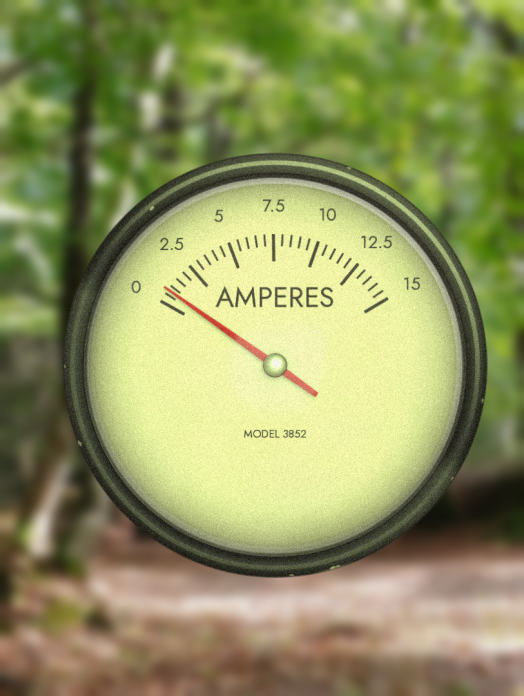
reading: {"value": 0.75, "unit": "A"}
